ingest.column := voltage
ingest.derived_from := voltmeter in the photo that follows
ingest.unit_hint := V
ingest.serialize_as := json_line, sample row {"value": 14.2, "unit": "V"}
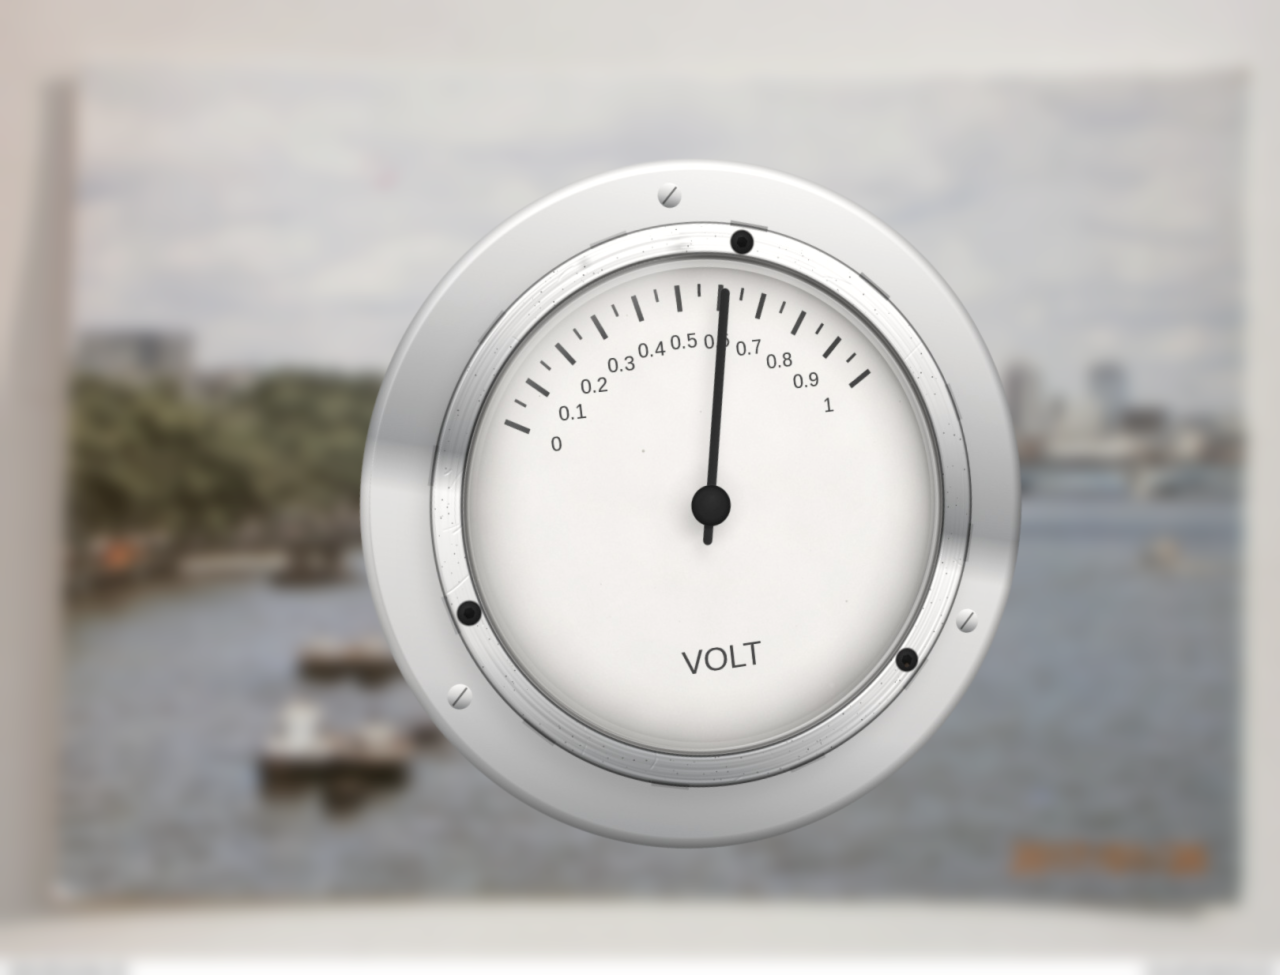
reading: {"value": 0.6, "unit": "V"}
